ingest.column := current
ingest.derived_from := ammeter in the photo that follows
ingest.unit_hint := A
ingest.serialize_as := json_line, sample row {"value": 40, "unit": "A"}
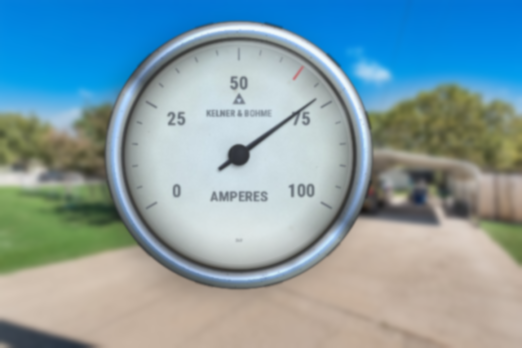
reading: {"value": 72.5, "unit": "A"}
